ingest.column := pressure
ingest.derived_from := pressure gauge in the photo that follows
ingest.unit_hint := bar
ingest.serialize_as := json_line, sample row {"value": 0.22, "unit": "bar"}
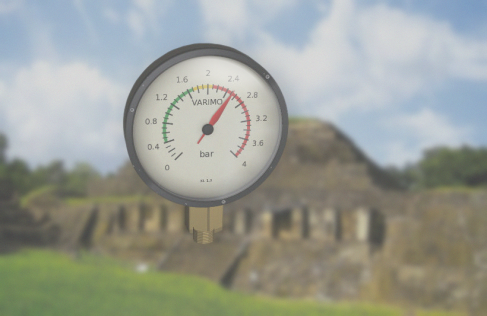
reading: {"value": 2.5, "unit": "bar"}
